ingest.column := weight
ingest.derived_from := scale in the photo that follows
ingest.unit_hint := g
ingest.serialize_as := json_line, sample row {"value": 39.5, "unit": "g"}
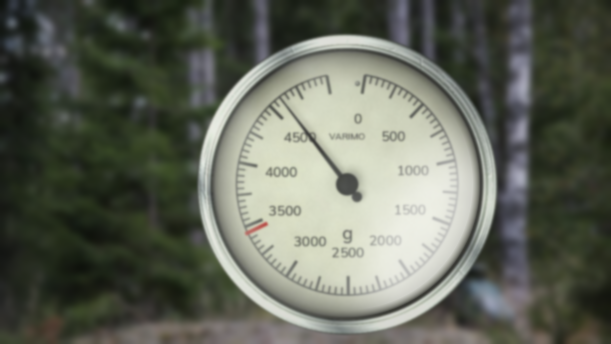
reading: {"value": 4600, "unit": "g"}
